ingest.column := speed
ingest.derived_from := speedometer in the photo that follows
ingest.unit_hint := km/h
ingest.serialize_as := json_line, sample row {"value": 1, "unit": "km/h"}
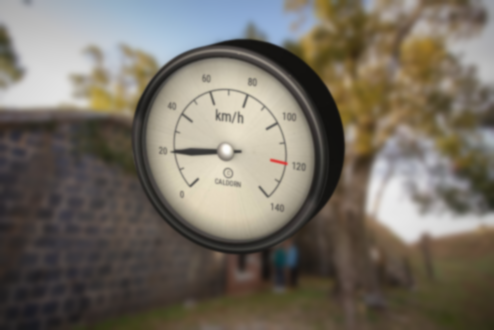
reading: {"value": 20, "unit": "km/h"}
